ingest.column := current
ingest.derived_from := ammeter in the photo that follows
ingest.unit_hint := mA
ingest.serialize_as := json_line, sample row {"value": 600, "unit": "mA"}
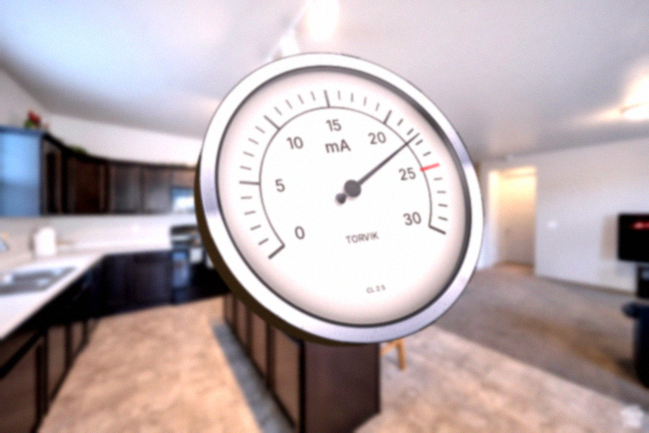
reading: {"value": 22.5, "unit": "mA"}
